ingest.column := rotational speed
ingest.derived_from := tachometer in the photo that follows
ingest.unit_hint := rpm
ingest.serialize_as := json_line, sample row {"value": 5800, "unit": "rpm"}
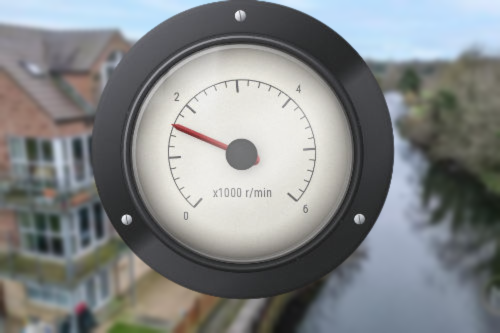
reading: {"value": 1600, "unit": "rpm"}
